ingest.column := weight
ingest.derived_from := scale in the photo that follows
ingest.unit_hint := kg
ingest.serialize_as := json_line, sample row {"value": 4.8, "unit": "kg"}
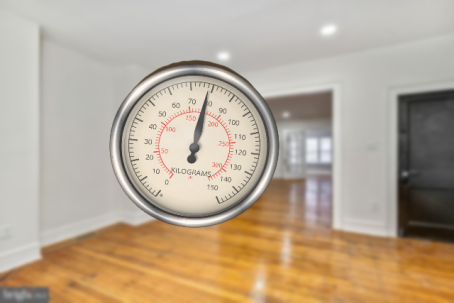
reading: {"value": 78, "unit": "kg"}
